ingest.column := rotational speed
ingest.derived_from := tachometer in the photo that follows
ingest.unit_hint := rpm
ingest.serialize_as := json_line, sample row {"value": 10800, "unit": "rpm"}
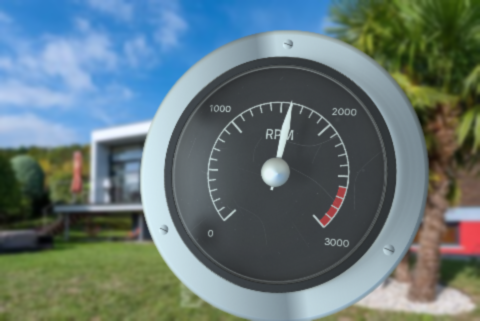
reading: {"value": 1600, "unit": "rpm"}
